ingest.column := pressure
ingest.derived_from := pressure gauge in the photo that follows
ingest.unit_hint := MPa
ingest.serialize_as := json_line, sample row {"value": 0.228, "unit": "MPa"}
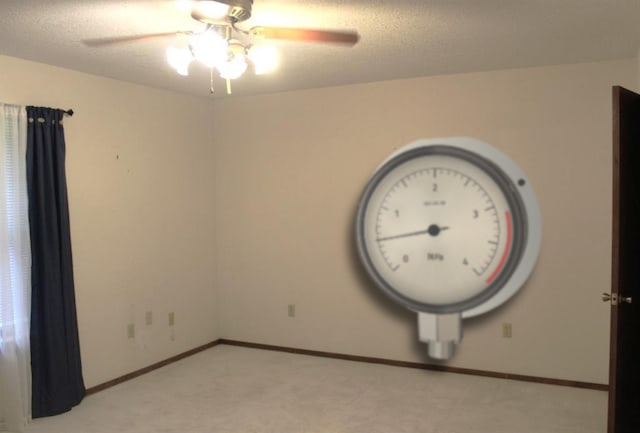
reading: {"value": 0.5, "unit": "MPa"}
